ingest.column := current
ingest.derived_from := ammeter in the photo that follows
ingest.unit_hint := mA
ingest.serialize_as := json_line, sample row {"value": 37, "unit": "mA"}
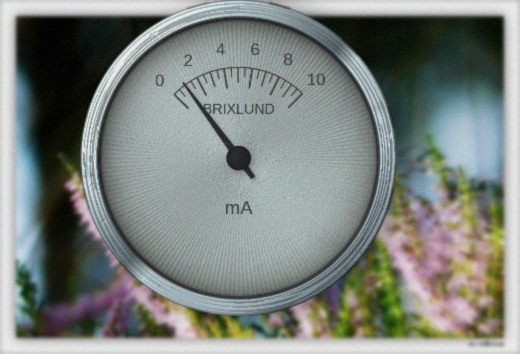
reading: {"value": 1, "unit": "mA"}
